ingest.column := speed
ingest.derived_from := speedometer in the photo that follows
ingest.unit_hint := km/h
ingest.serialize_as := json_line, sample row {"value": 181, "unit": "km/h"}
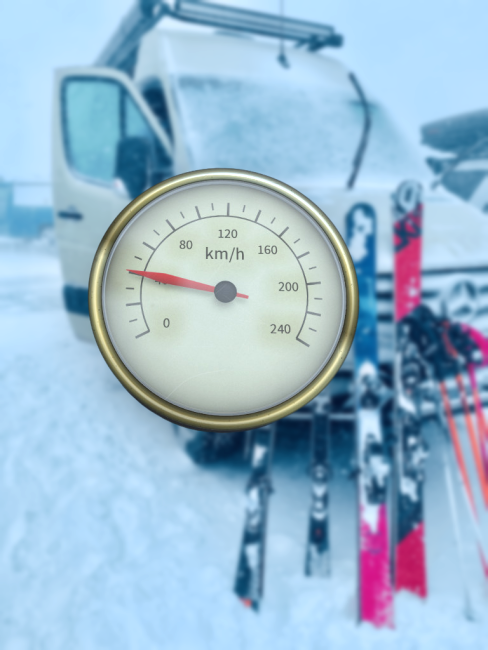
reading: {"value": 40, "unit": "km/h"}
